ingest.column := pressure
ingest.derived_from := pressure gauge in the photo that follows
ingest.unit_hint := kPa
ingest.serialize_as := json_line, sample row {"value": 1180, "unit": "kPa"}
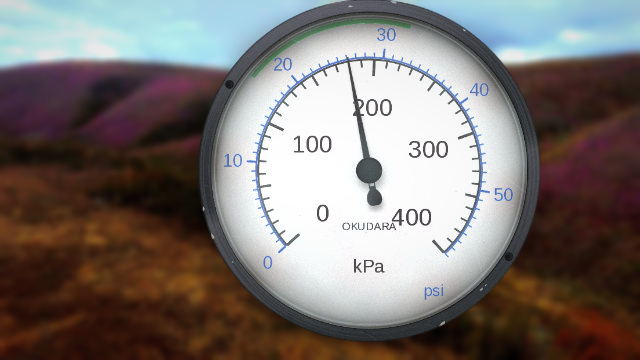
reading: {"value": 180, "unit": "kPa"}
